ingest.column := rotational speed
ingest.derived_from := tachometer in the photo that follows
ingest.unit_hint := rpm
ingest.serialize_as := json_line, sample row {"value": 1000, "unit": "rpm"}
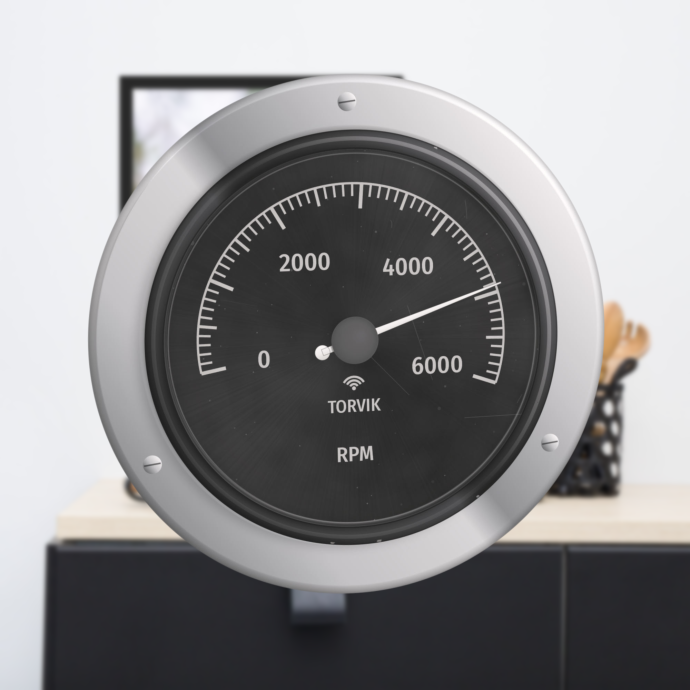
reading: {"value": 4900, "unit": "rpm"}
